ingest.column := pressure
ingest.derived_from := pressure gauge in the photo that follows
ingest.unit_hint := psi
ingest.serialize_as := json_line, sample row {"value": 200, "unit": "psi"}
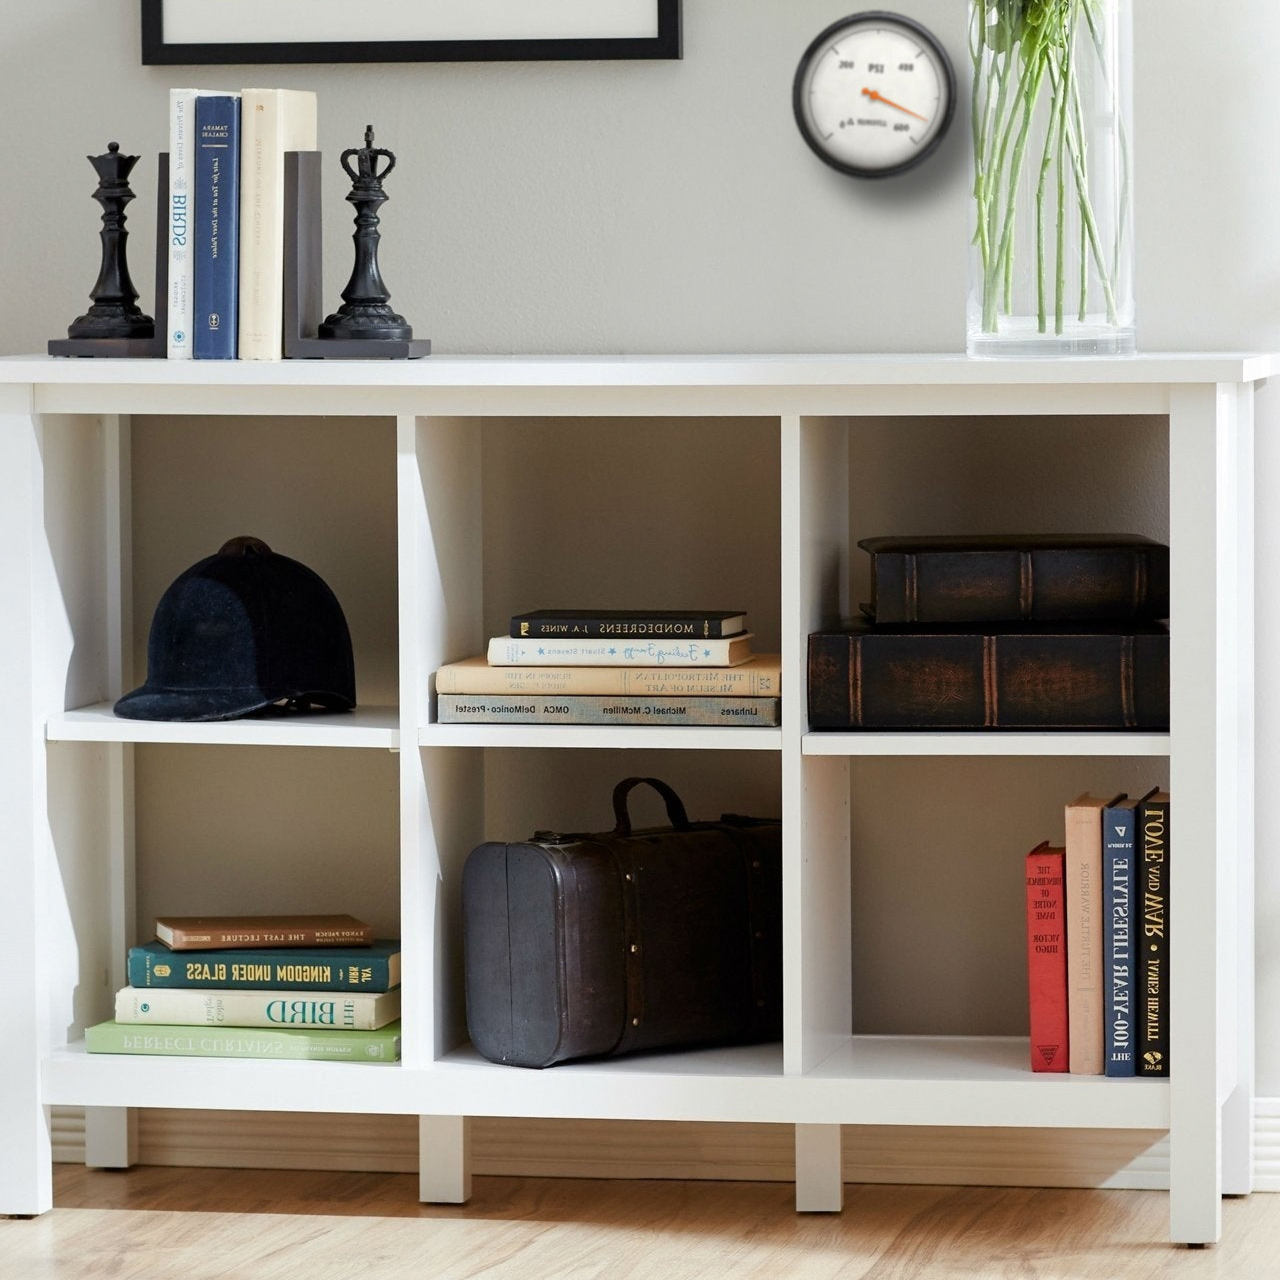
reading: {"value": 550, "unit": "psi"}
